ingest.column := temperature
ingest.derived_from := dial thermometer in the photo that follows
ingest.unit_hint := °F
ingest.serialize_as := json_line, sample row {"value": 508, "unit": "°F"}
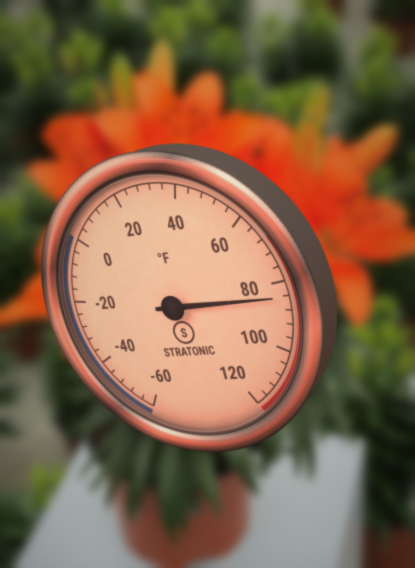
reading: {"value": 84, "unit": "°F"}
